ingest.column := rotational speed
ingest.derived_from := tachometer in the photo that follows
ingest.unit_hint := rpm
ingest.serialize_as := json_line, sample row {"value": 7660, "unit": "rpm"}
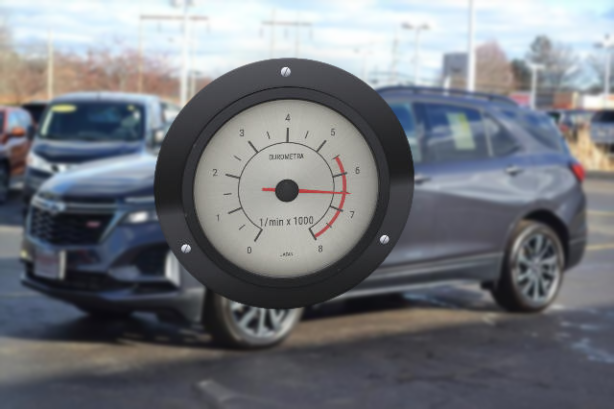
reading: {"value": 6500, "unit": "rpm"}
